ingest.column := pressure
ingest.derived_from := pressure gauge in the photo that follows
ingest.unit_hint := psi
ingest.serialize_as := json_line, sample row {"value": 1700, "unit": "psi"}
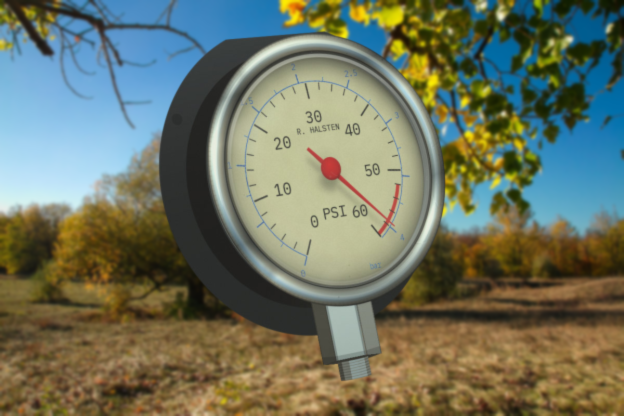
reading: {"value": 58, "unit": "psi"}
